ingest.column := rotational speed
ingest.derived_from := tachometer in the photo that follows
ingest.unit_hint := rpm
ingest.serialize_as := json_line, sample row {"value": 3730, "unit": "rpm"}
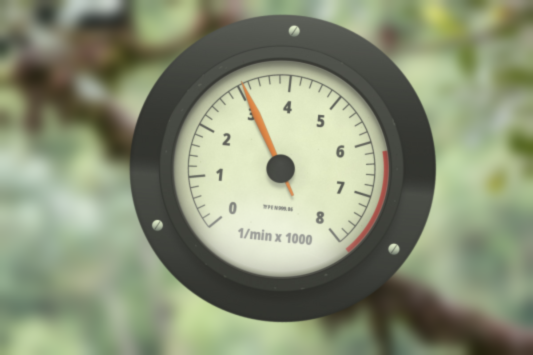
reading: {"value": 3100, "unit": "rpm"}
